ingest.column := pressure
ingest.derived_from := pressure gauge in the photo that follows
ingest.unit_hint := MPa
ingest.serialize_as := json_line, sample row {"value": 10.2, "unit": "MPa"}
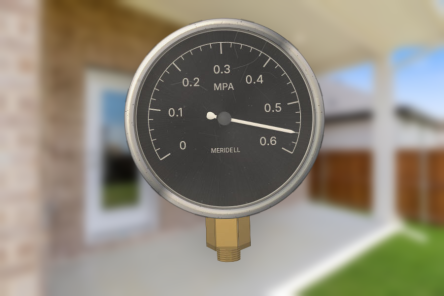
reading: {"value": 0.56, "unit": "MPa"}
